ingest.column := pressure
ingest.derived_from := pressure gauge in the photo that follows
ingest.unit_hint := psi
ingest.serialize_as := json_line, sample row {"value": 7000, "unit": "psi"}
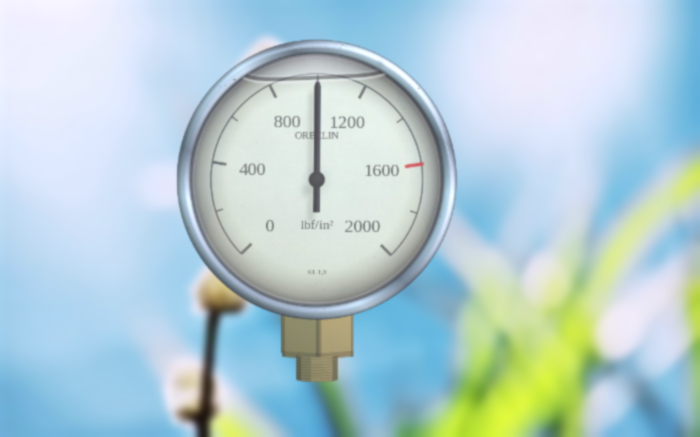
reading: {"value": 1000, "unit": "psi"}
